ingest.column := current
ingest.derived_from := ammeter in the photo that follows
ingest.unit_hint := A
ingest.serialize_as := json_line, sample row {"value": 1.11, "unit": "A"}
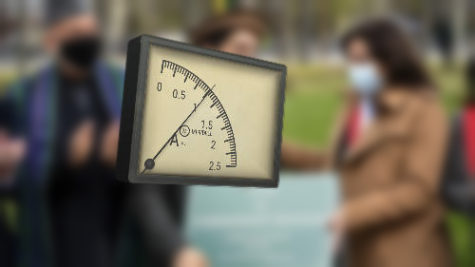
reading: {"value": 1, "unit": "A"}
